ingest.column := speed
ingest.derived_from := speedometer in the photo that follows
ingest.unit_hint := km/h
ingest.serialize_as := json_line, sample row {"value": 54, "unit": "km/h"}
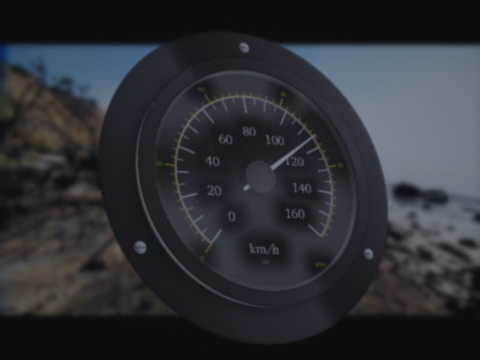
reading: {"value": 115, "unit": "km/h"}
